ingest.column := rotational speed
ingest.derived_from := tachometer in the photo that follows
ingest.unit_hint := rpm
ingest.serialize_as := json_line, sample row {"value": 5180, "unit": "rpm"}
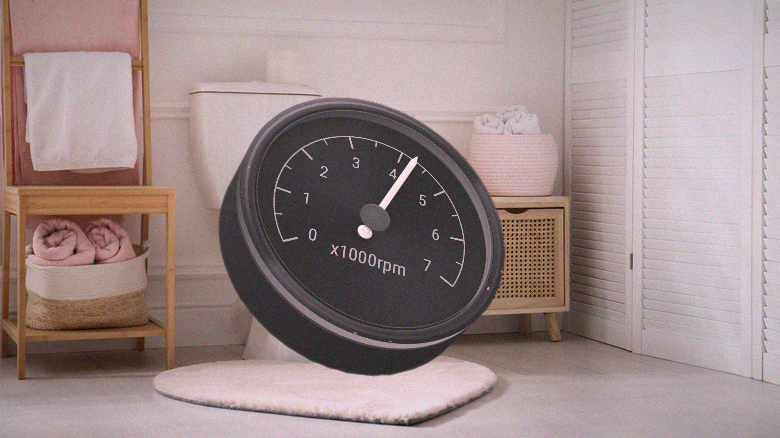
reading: {"value": 4250, "unit": "rpm"}
